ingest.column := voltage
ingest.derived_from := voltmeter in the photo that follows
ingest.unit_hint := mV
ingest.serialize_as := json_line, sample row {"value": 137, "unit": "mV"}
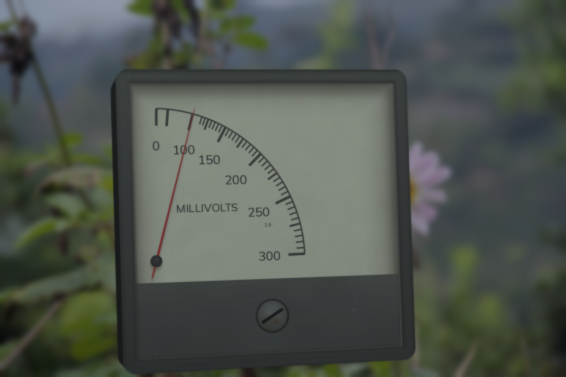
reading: {"value": 100, "unit": "mV"}
